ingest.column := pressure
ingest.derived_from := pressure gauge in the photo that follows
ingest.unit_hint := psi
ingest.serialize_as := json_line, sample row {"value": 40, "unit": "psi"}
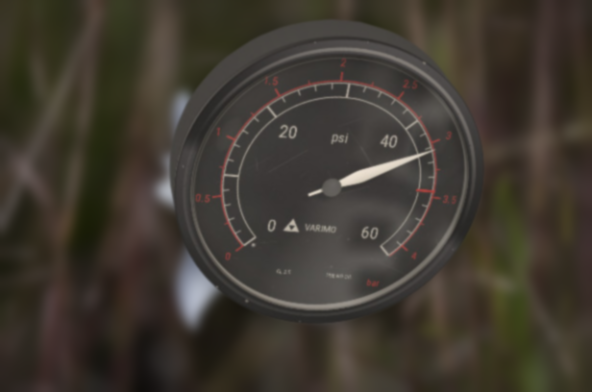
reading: {"value": 44, "unit": "psi"}
